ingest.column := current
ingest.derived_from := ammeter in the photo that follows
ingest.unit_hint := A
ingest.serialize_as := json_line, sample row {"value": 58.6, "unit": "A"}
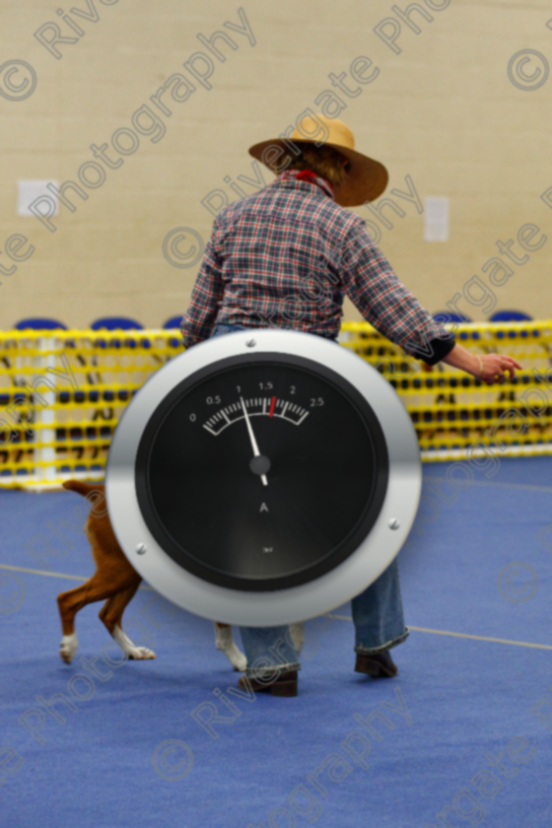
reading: {"value": 1, "unit": "A"}
